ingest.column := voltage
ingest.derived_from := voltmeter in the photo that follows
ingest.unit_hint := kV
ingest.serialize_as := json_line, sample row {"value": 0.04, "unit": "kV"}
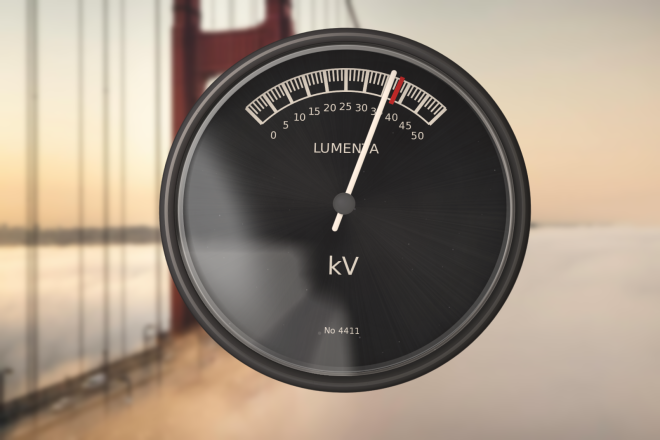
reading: {"value": 36, "unit": "kV"}
